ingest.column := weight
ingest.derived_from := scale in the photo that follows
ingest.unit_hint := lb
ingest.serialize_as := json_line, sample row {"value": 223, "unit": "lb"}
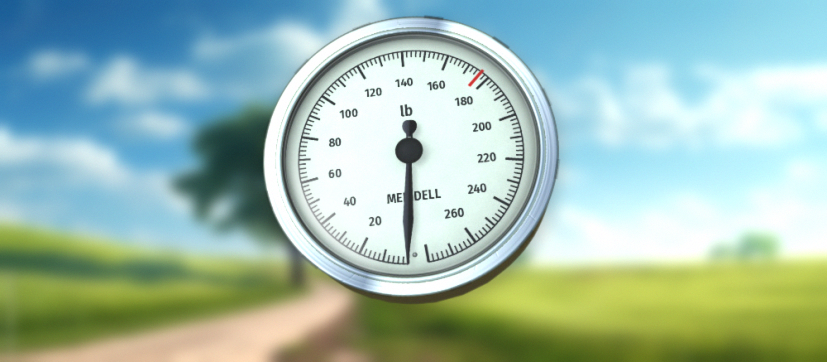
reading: {"value": 0, "unit": "lb"}
